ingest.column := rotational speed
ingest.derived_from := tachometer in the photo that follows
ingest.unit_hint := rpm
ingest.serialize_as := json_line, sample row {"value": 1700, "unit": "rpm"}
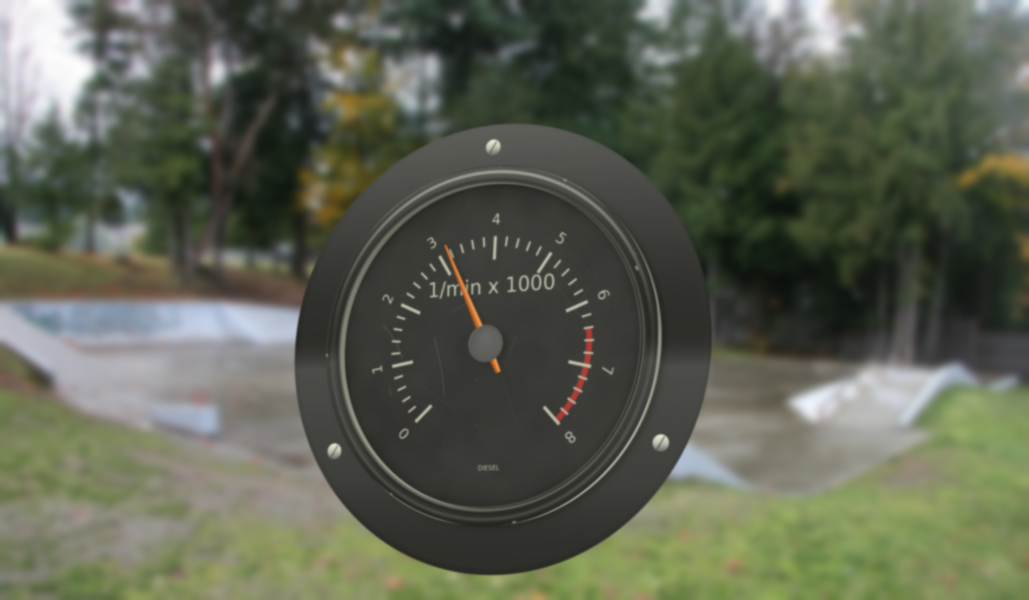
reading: {"value": 3200, "unit": "rpm"}
